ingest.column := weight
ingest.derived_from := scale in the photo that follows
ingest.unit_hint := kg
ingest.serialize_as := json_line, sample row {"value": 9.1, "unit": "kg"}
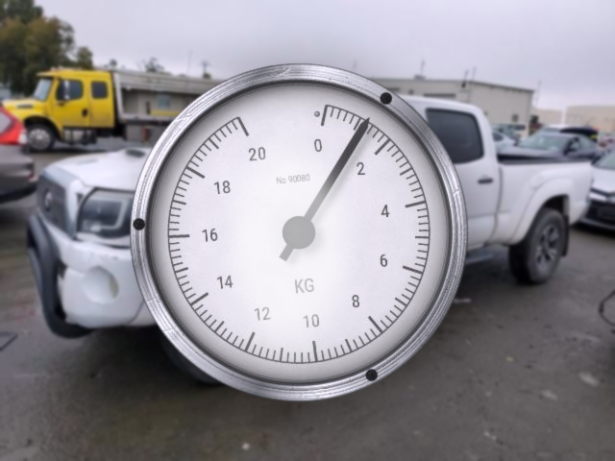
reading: {"value": 1.2, "unit": "kg"}
